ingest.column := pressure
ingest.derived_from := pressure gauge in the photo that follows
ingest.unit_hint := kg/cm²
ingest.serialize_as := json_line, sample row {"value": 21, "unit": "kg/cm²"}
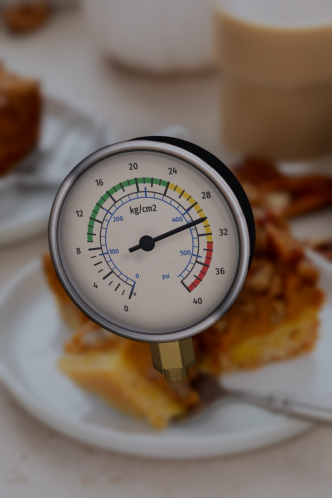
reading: {"value": 30, "unit": "kg/cm²"}
